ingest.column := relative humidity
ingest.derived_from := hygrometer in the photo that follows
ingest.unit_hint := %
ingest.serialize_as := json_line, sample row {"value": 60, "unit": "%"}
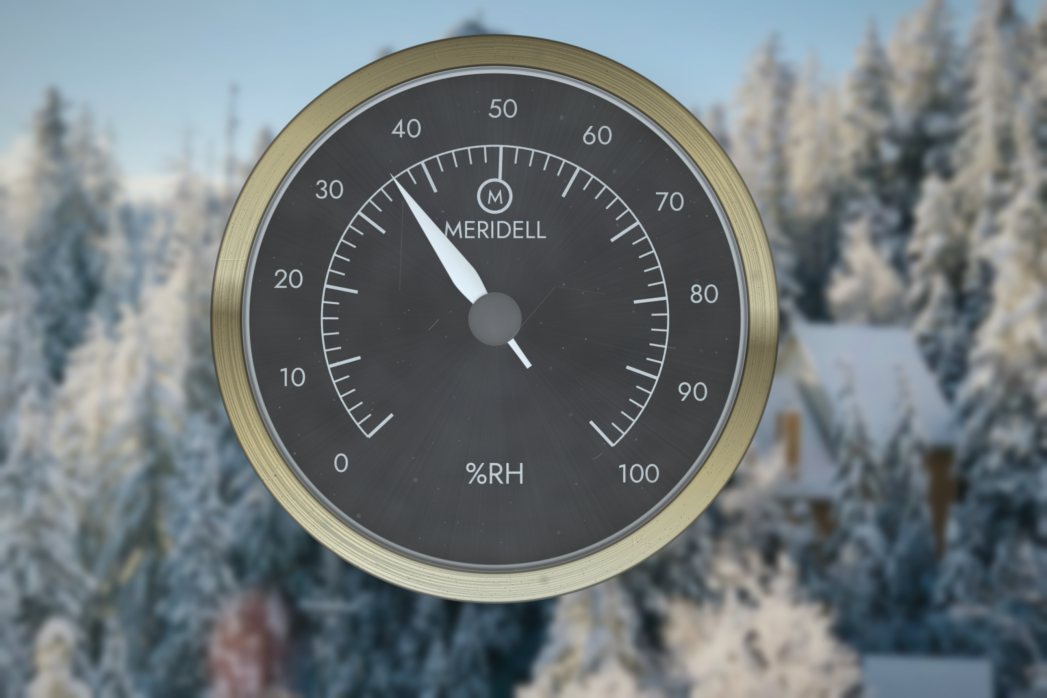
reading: {"value": 36, "unit": "%"}
